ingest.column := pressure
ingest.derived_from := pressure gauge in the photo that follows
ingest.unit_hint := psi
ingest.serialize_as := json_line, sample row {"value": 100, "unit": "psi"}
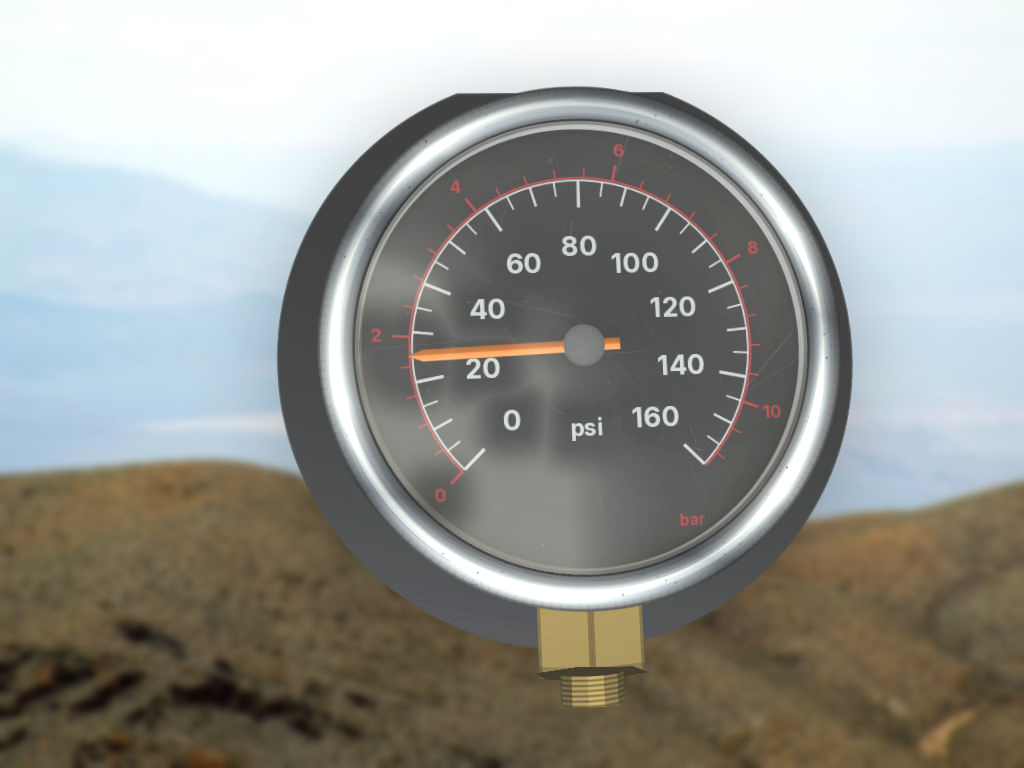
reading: {"value": 25, "unit": "psi"}
